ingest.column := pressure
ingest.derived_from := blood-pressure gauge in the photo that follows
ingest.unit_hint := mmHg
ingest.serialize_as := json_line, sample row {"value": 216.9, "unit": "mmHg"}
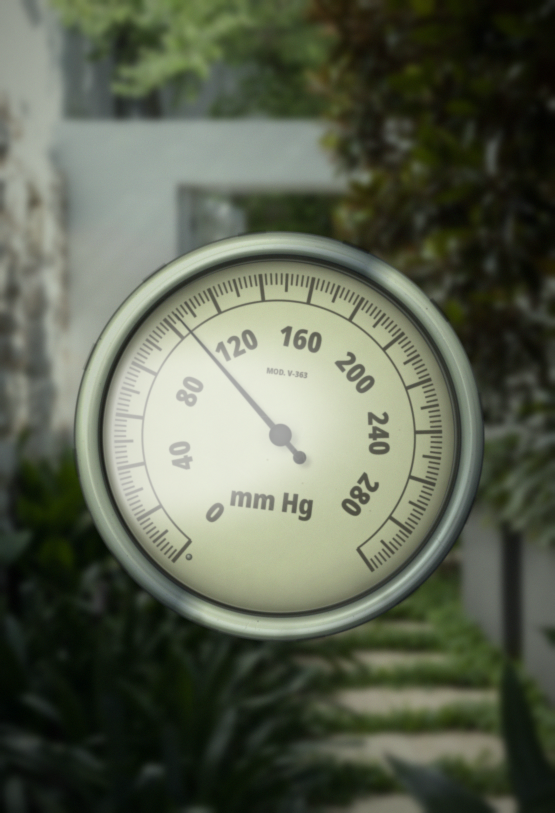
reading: {"value": 104, "unit": "mmHg"}
